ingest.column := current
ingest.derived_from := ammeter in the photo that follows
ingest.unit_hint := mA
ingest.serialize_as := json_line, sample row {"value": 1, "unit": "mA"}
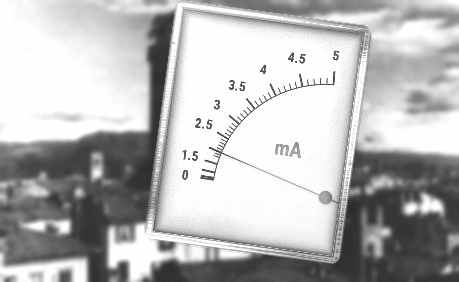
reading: {"value": 2, "unit": "mA"}
